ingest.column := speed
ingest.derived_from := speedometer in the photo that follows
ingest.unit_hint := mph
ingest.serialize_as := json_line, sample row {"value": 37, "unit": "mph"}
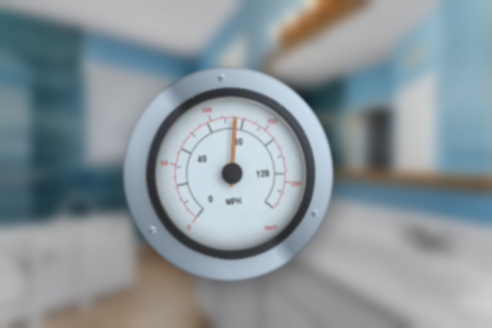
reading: {"value": 75, "unit": "mph"}
